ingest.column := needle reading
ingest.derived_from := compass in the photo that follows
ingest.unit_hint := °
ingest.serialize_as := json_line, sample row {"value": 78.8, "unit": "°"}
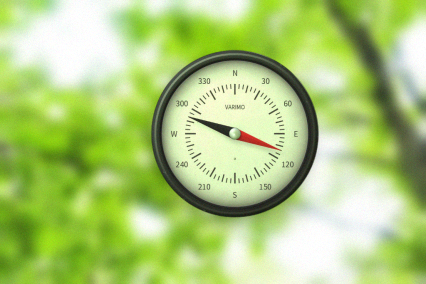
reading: {"value": 110, "unit": "°"}
